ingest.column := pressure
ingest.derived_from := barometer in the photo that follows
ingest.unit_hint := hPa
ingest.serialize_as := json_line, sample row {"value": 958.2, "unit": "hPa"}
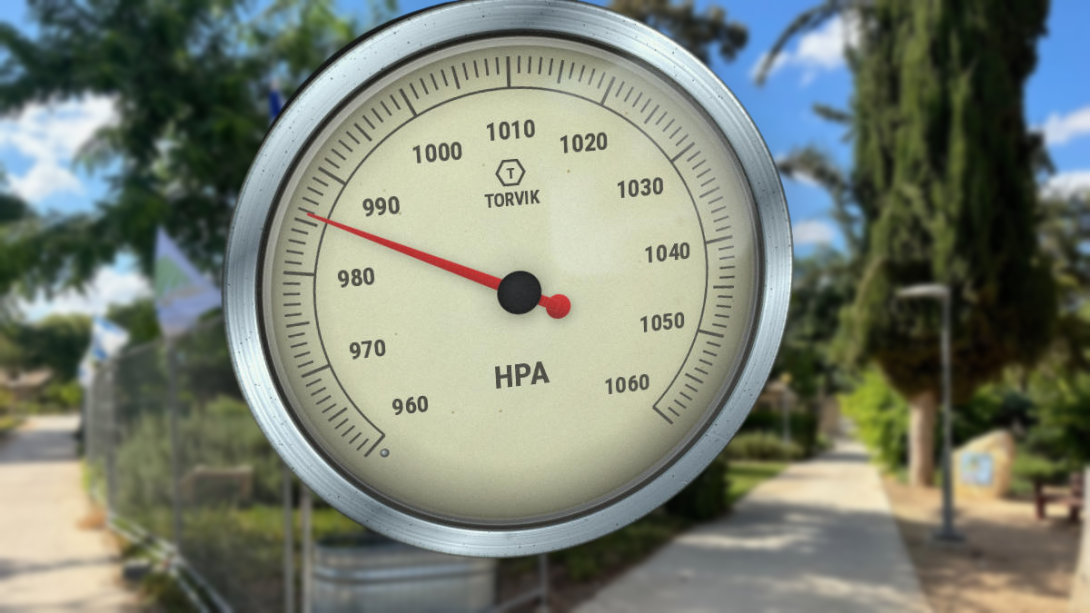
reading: {"value": 986, "unit": "hPa"}
